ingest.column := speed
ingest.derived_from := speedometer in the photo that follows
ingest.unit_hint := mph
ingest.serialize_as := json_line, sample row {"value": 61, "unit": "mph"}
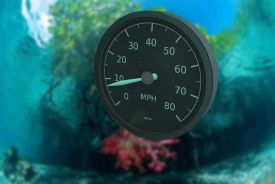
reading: {"value": 7.5, "unit": "mph"}
